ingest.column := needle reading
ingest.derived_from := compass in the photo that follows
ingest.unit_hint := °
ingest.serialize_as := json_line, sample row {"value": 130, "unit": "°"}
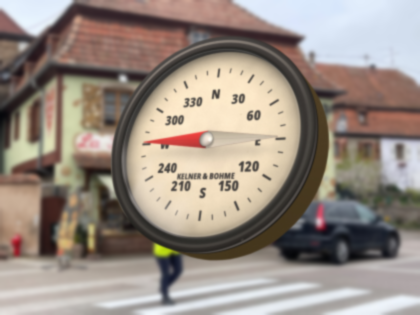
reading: {"value": 270, "unit": "°"}
